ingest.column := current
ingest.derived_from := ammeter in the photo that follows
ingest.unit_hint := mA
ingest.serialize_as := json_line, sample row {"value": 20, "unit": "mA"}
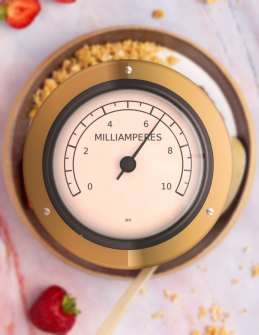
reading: {"value": 6.5, "unit": "mA"}
